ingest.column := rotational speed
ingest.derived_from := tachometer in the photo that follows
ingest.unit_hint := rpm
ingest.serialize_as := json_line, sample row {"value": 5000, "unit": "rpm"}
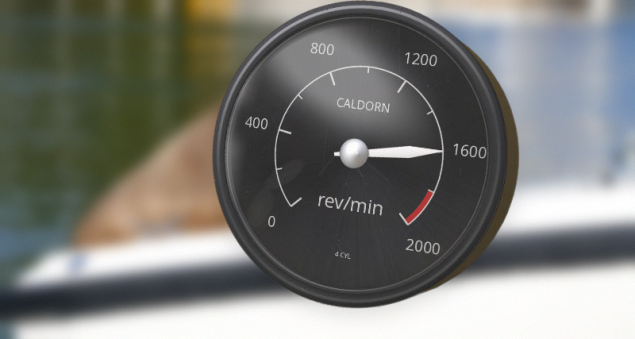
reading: {"value": 1600, "unit": "rpm"}
